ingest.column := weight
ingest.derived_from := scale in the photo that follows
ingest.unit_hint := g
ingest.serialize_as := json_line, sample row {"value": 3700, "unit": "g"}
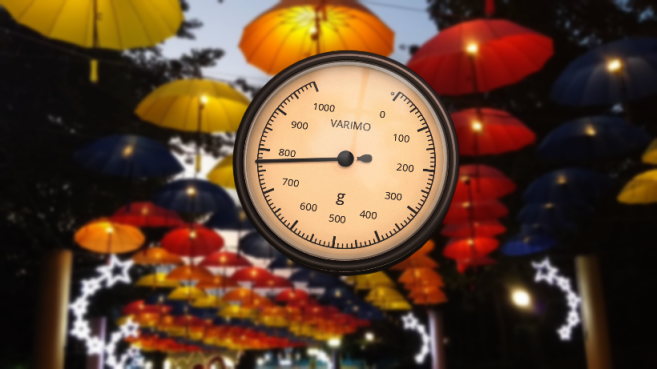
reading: {"value": 770, "unit": "g"}
